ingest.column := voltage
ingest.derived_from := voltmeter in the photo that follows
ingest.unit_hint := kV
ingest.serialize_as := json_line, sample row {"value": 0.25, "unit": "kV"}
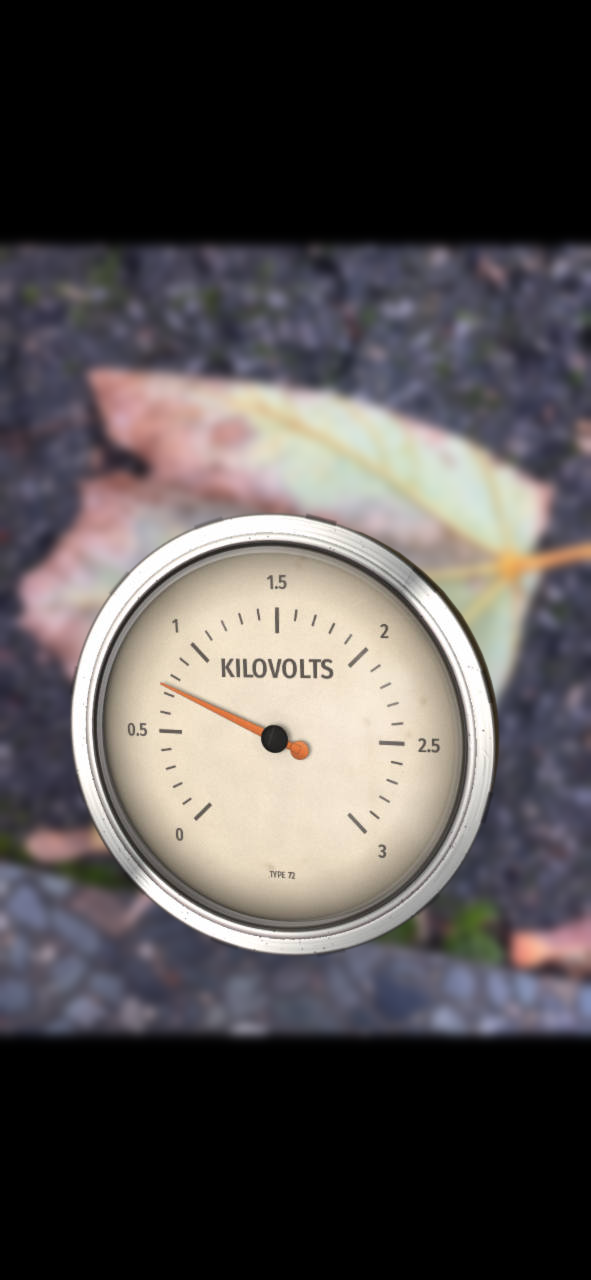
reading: {"value": 0.75, "unit": "kV"}
